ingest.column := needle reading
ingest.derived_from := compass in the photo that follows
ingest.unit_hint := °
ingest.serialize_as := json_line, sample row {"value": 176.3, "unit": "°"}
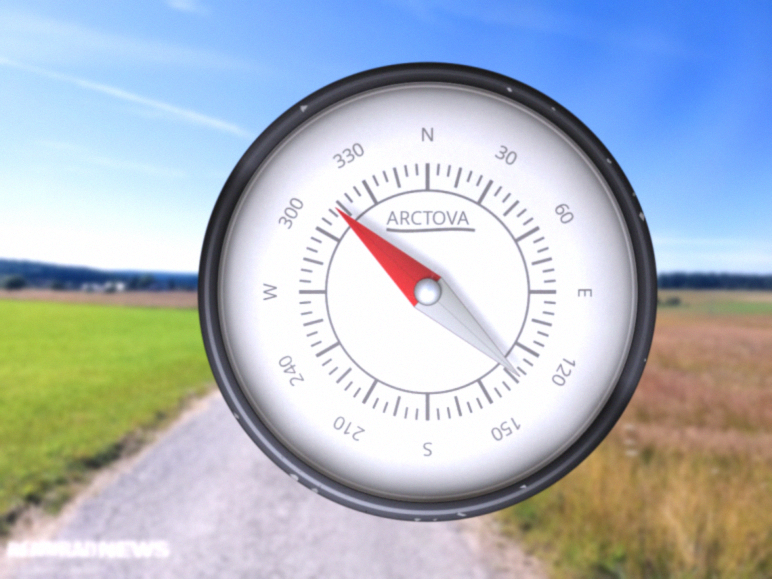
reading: {"value": 312.5, "unit": "°"}
